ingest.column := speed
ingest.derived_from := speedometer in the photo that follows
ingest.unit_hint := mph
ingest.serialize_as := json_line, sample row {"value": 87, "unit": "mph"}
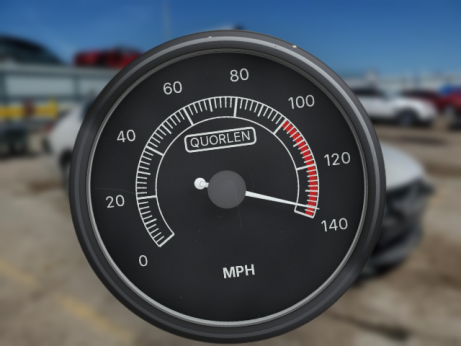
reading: {"value": 136, "unit": "mph"}
